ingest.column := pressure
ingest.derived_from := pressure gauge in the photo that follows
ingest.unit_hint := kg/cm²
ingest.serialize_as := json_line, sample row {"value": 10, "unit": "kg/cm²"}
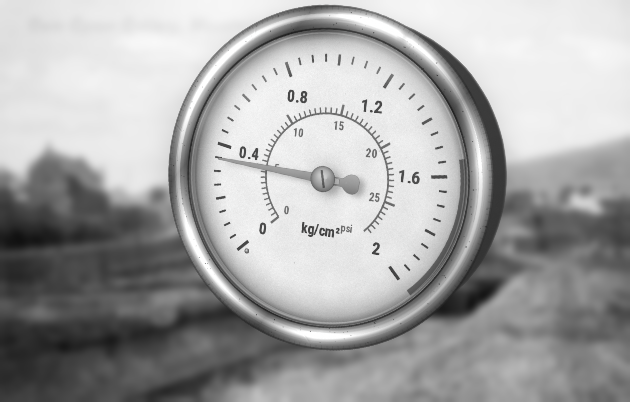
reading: {"value": 0.35, "unit": "kg/cm²"}
